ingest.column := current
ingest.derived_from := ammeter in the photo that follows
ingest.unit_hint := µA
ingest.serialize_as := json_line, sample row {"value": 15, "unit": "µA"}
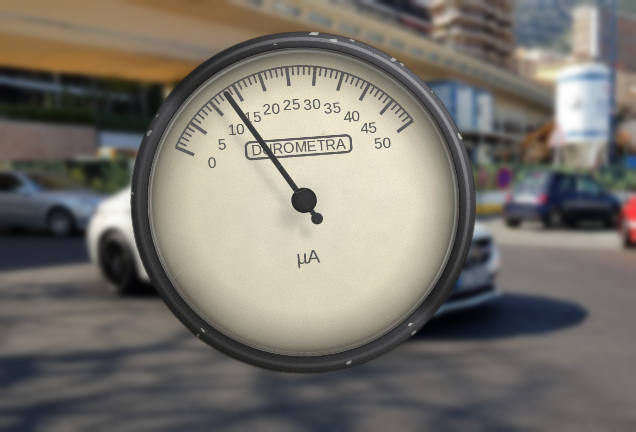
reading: {"value": 13, "unit": "µA"}
